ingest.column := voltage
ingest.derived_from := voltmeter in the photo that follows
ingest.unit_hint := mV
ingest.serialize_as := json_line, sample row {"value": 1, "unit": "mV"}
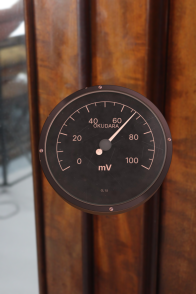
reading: {"value": 67.5, "unit": "mV"}
